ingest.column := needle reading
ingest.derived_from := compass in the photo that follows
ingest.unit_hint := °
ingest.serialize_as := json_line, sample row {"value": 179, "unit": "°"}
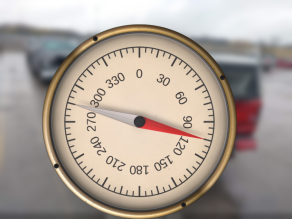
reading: {"value": 105, "unit": "°"}
